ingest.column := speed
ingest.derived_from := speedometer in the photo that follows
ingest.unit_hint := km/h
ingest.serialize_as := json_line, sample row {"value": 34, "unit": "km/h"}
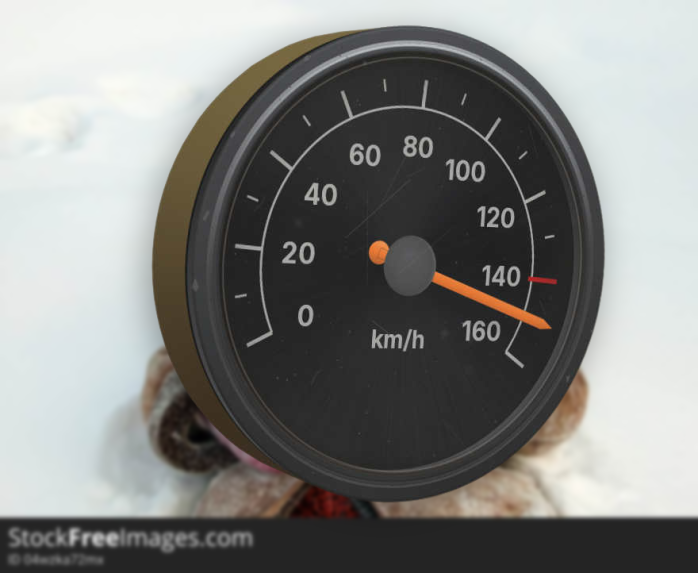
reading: {"value": 150, "unit": "km/h"}
